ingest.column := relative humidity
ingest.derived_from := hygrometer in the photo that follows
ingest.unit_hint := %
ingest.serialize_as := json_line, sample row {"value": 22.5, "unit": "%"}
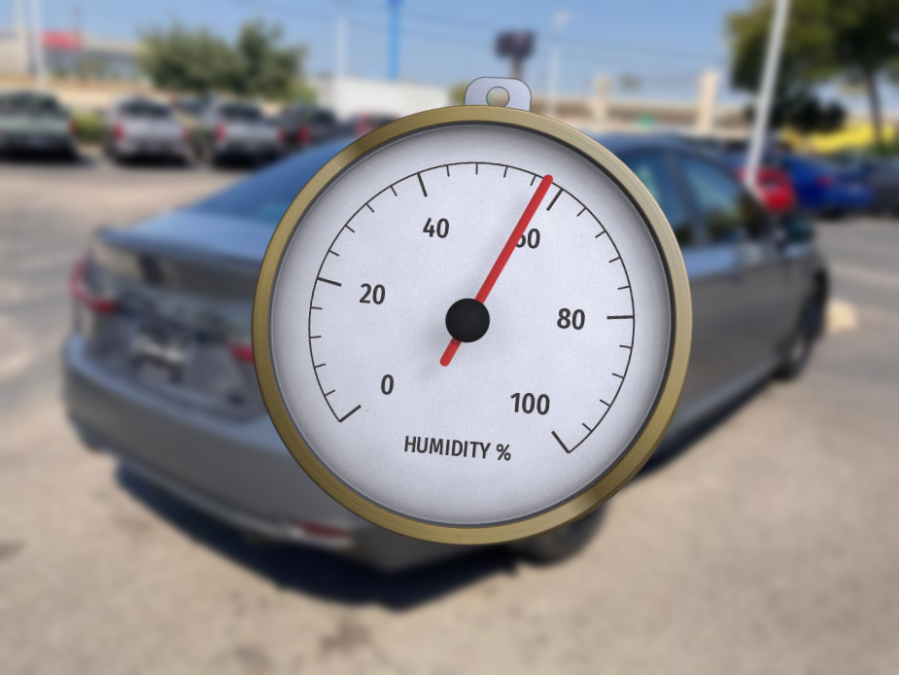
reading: {"value": 58, "unit": "%"}
